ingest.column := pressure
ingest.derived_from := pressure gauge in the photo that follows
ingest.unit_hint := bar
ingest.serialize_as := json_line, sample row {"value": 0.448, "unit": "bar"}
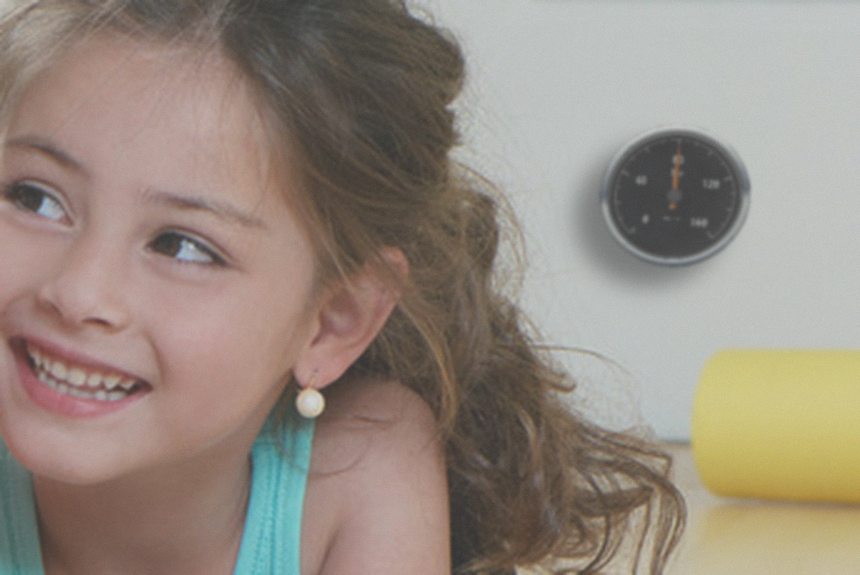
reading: {"value": 80, "unit": "bar"}
